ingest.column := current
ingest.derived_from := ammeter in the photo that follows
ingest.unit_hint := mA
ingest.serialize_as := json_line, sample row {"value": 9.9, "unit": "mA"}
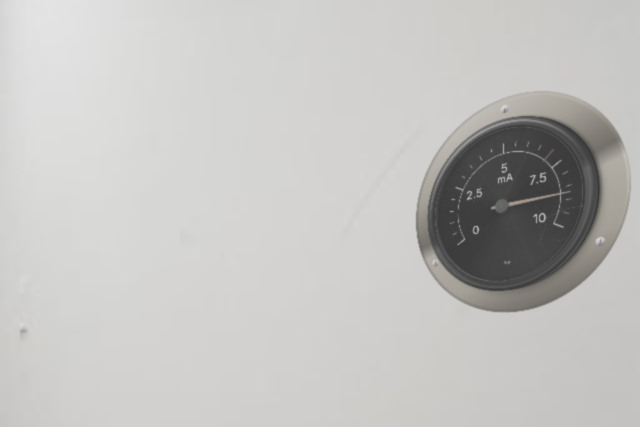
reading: {"value": 8.75, "unit": "mA"}
